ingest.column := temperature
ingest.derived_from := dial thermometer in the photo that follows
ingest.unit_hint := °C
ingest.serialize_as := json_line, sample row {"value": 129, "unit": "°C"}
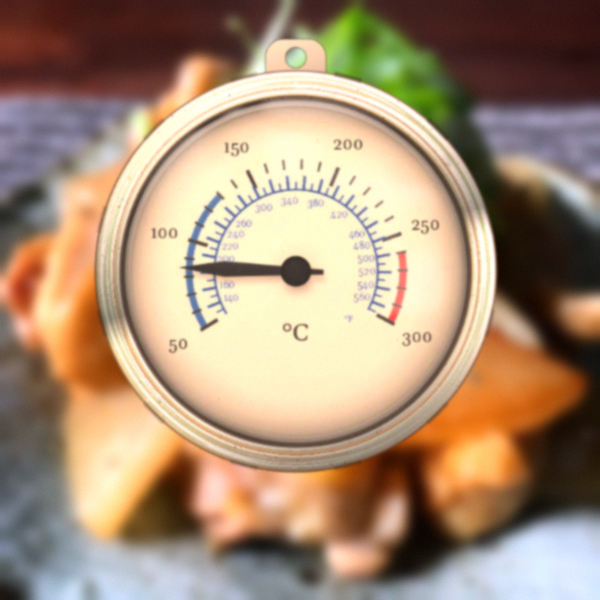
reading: {"value": 85, "unit": "°C"}
